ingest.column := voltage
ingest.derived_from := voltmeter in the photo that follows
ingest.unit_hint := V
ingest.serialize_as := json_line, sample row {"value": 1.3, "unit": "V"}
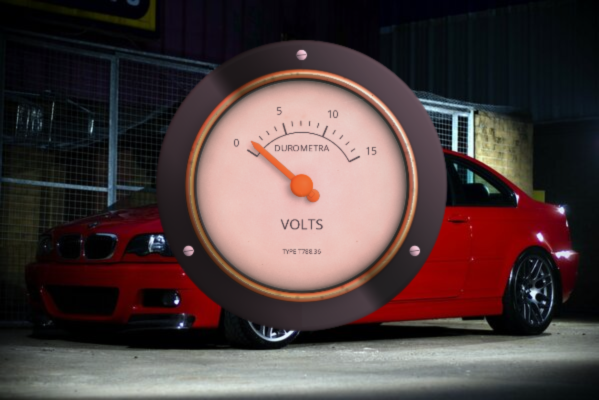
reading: {"value": 1, "unit": "V"}
